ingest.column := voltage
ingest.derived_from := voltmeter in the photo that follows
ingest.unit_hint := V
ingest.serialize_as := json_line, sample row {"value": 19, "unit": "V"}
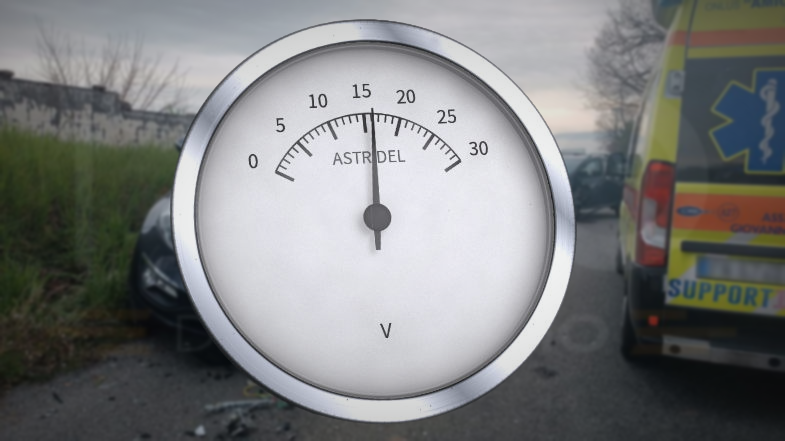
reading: {"value": 16, "unit": "V"}
